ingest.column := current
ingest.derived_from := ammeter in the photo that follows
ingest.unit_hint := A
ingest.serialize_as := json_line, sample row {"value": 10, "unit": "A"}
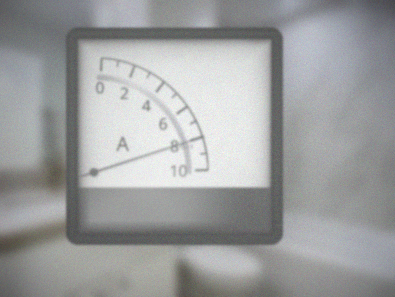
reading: {"value": 8, "unit": "A"}
